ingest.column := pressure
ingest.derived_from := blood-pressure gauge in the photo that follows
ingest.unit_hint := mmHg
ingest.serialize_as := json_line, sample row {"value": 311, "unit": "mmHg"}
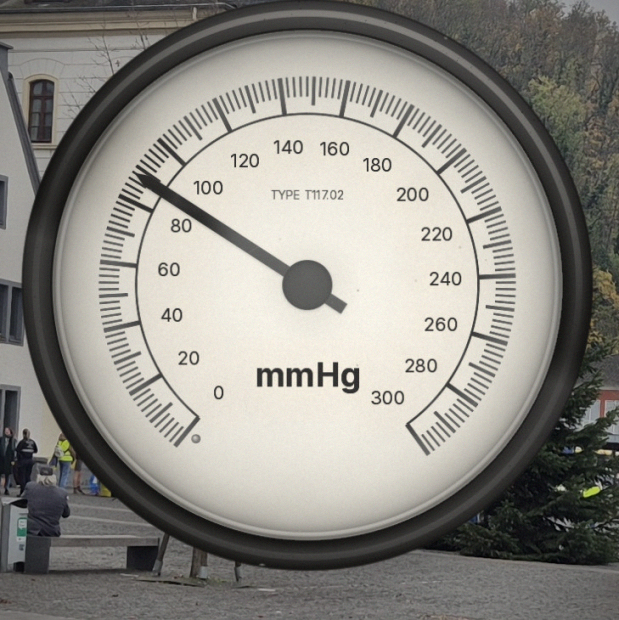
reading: {"value": 88, "unit": "mmHg"}
